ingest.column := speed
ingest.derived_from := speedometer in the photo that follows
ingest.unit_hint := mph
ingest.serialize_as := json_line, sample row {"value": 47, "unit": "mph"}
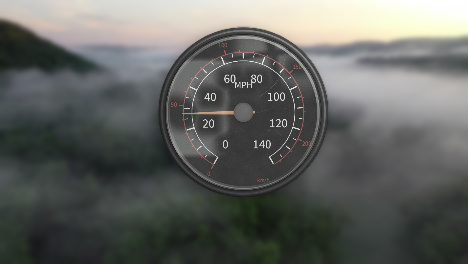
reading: {"value": 27.5, "unit": "mph"}
